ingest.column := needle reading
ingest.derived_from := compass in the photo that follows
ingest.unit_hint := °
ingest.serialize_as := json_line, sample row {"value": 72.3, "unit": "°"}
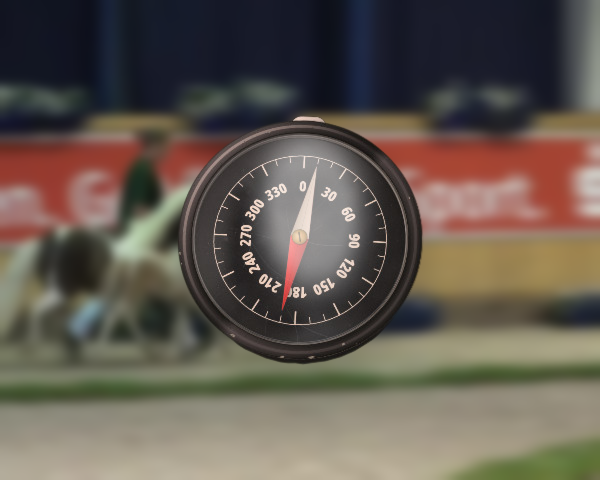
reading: {"value": 190, "unit": "°"}
